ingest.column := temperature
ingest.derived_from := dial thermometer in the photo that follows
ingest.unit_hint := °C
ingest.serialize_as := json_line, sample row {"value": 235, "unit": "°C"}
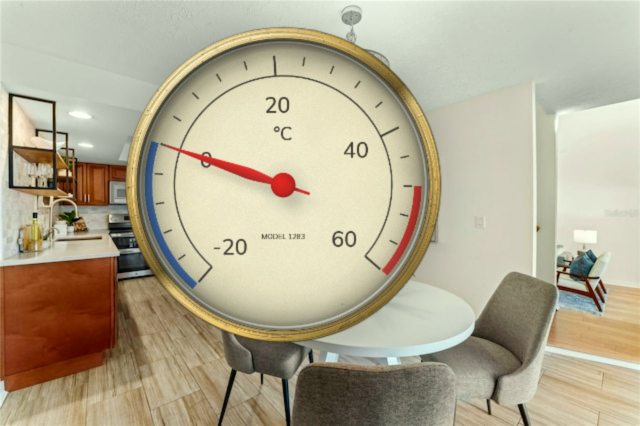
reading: {"value": 0, "unit": "°C"}
